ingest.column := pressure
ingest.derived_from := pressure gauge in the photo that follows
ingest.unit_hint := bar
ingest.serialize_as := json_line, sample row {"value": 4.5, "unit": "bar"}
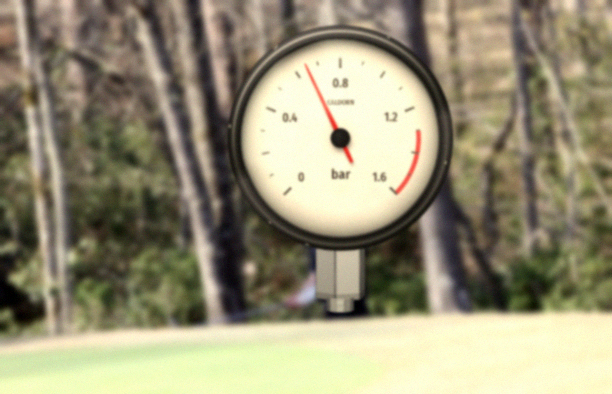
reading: {"value": 0.65, "unit": "bar"}
